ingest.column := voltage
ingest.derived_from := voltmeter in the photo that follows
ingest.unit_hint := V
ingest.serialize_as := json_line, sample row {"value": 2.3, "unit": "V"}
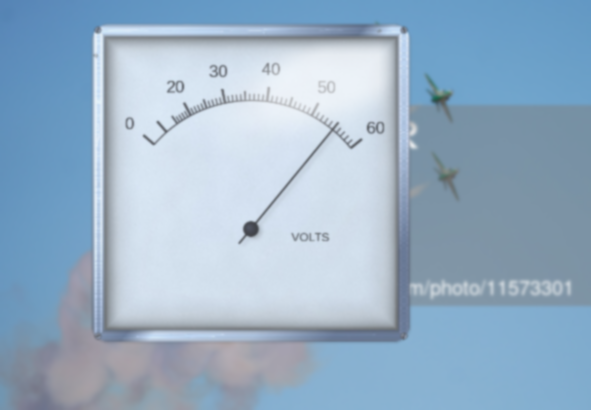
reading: {"value": 55, "unit": "V"}
